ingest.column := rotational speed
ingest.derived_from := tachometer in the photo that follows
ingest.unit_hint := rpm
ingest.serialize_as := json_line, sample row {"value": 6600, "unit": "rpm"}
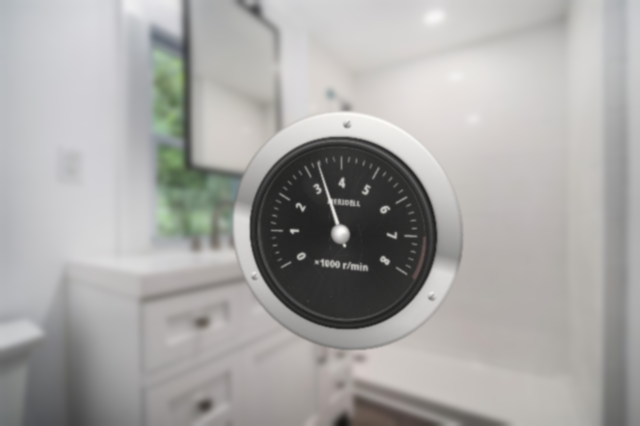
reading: {"value": 3400, "unit": "rpm"}
